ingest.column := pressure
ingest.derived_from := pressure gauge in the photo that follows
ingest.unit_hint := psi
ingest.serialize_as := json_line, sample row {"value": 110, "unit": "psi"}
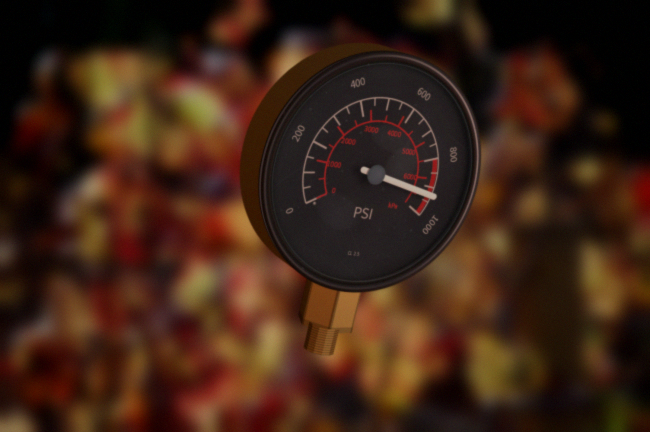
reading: {"value": 925, "unit": "psi"}
